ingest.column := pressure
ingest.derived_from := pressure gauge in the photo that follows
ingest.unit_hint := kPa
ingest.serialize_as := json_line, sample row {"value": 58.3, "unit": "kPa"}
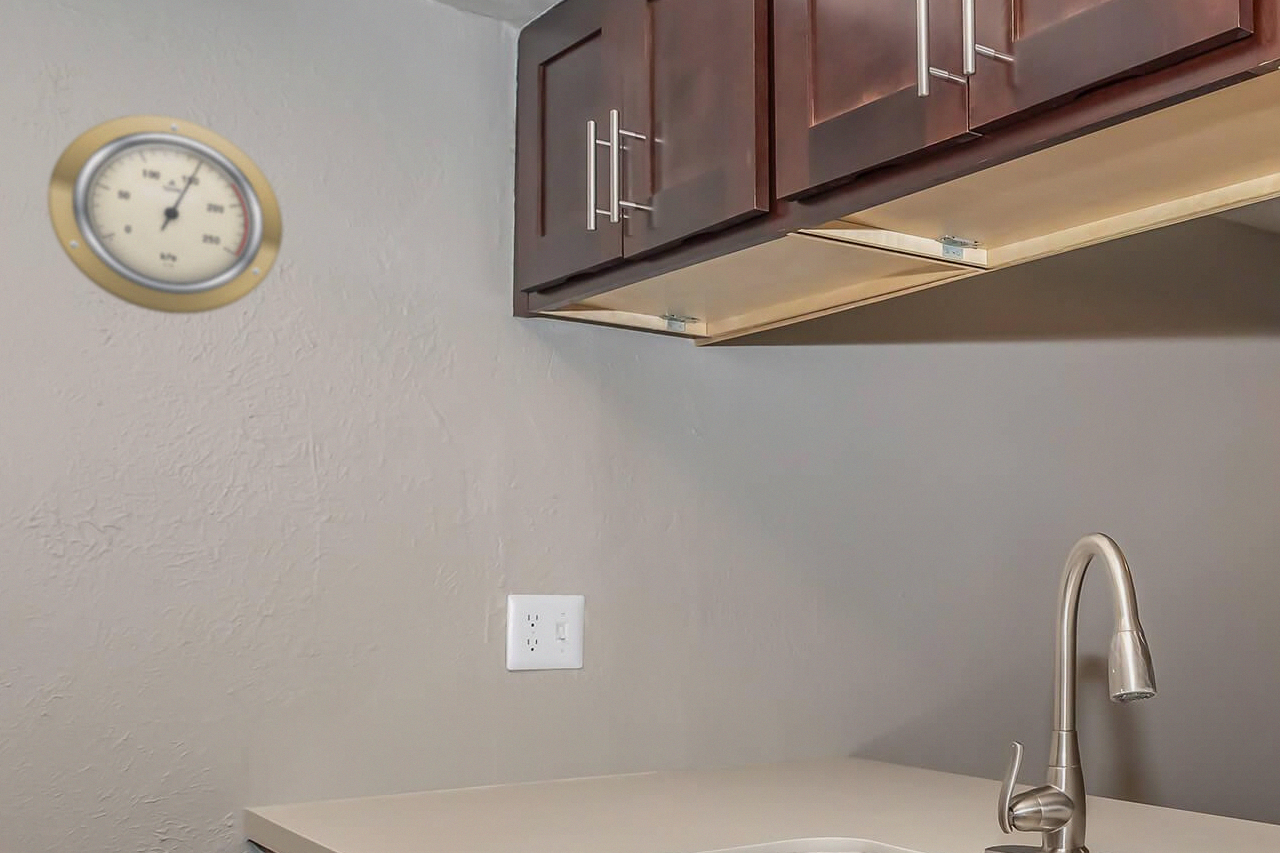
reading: {"value": 150, "unit": "kPa"}
